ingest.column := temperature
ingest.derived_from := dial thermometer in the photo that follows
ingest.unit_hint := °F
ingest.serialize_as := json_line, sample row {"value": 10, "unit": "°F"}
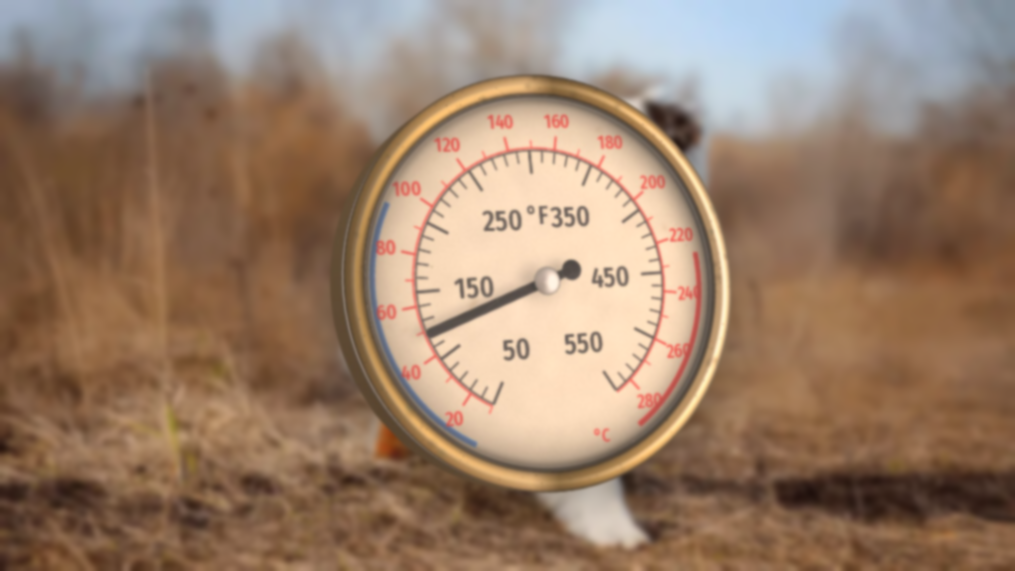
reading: {"value": 120, "unit": "°F"}
